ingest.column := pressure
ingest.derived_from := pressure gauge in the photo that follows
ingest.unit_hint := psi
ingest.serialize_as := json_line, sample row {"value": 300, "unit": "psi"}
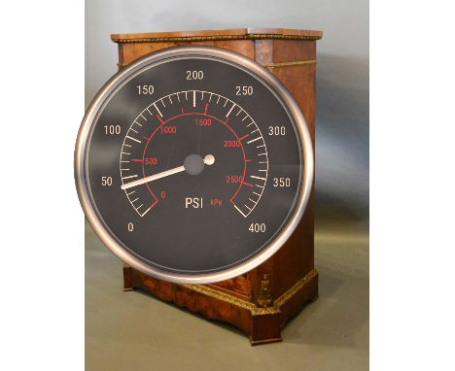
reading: {"value": 40, "unit": "psi"}
